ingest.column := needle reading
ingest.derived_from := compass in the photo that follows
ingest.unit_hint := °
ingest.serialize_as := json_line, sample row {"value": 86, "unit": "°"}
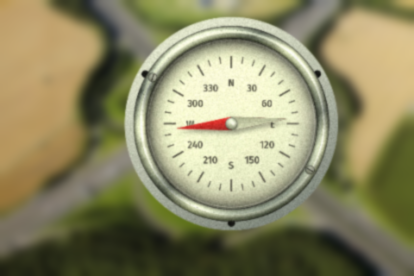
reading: {"value": 265, "unit": "°"}
